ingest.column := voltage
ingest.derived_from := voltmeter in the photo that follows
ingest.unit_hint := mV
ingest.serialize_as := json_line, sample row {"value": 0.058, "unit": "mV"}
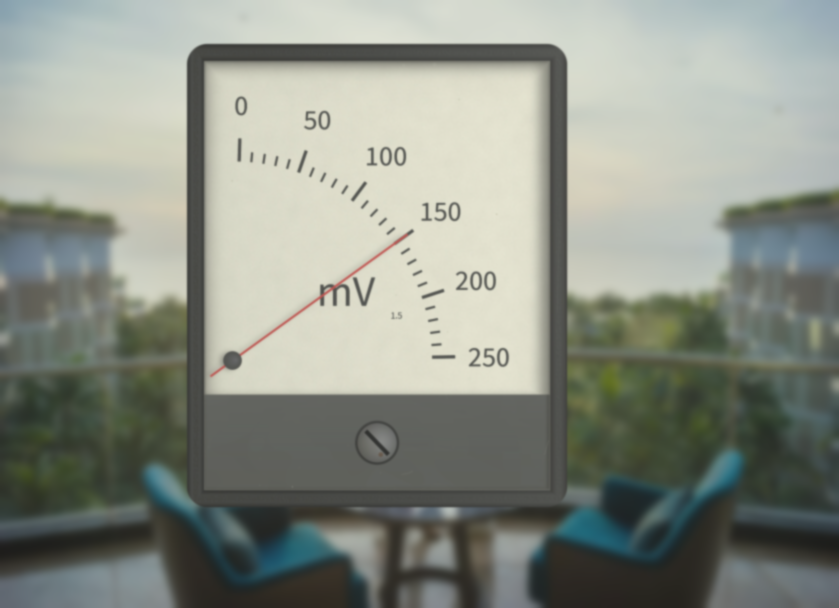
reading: {"value": 150, "unit": "mV"}
